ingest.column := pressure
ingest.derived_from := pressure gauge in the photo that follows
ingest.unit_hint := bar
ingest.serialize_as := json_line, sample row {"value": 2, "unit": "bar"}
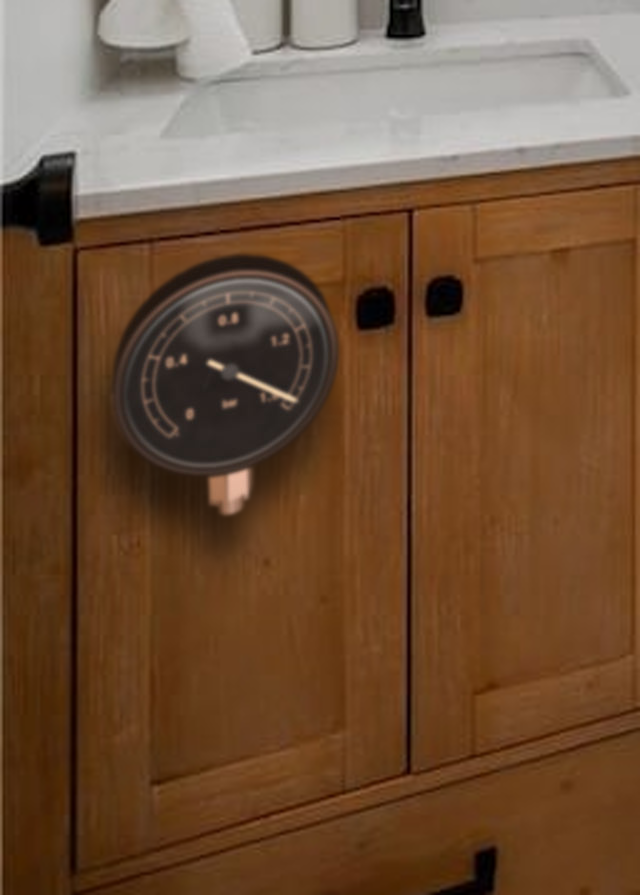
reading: {"value": 1.55, "unit": "bar"}
